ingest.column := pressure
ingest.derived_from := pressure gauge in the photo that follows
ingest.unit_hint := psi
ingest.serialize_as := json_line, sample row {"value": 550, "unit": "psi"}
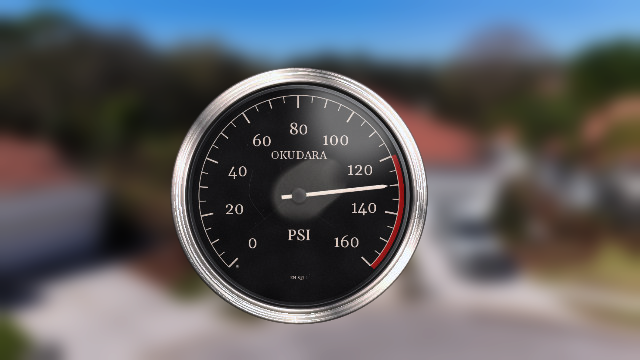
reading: {"value": 130, "unit": "psi"}
